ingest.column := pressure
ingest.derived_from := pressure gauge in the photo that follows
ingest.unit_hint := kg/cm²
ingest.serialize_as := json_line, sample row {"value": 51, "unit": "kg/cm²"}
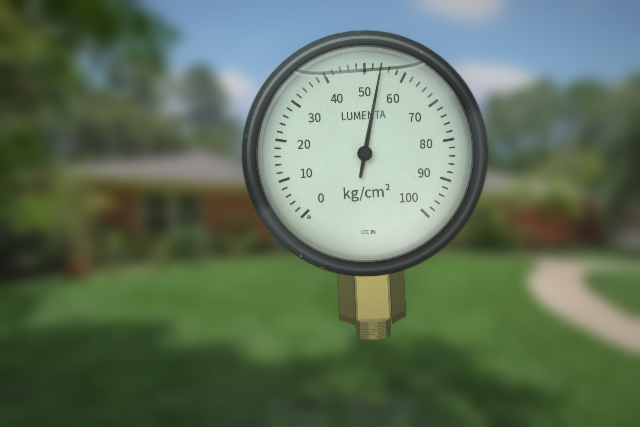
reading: {"value": 54, "unit": "kg/cm²"}
